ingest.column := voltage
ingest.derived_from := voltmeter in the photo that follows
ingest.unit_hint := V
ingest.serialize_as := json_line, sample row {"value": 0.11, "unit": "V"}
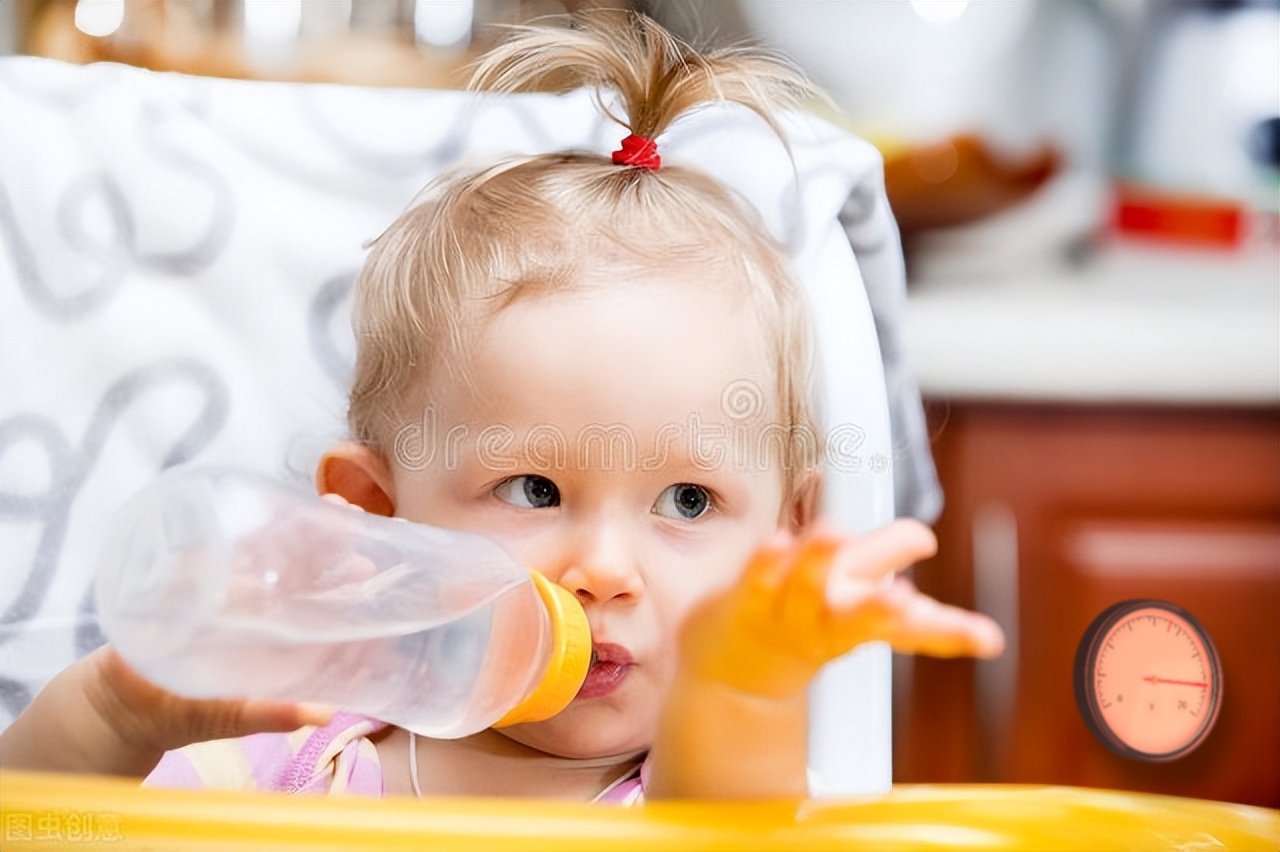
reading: {"value": 17.5, "unit": "V"}
